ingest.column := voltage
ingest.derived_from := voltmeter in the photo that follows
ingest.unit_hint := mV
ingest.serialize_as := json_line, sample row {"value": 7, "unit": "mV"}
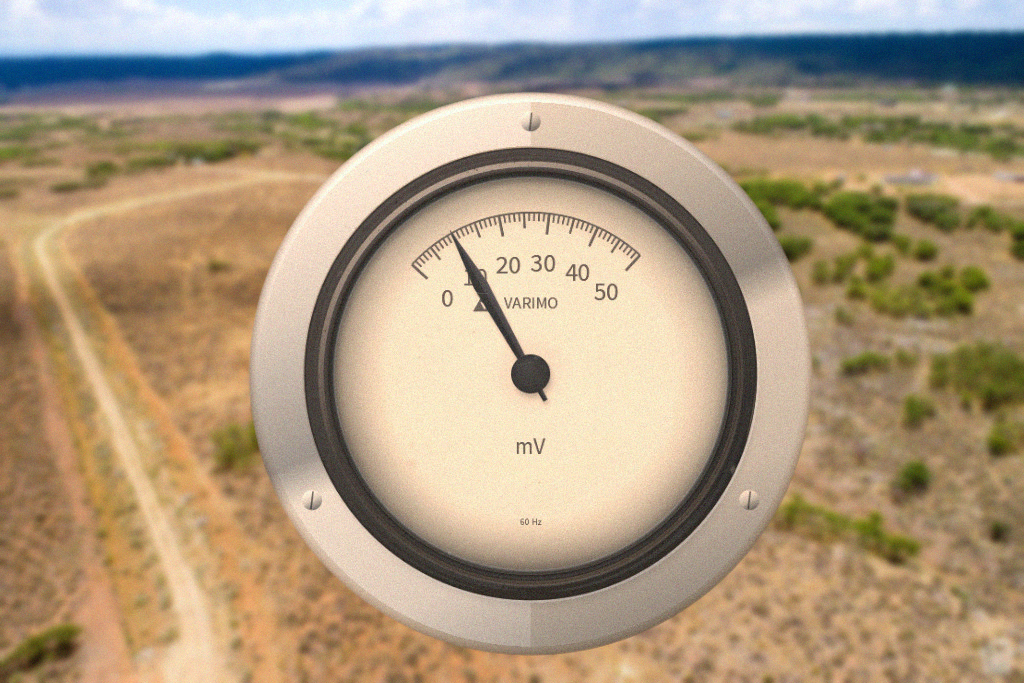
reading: {"value": 10, "unit": "mV"}
